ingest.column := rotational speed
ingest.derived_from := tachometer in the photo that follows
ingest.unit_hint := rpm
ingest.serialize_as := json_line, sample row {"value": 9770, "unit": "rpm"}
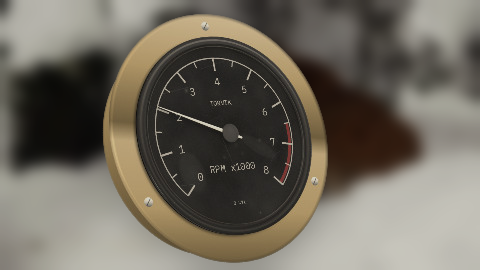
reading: {"value": 2000, "unit": "rpm"}
